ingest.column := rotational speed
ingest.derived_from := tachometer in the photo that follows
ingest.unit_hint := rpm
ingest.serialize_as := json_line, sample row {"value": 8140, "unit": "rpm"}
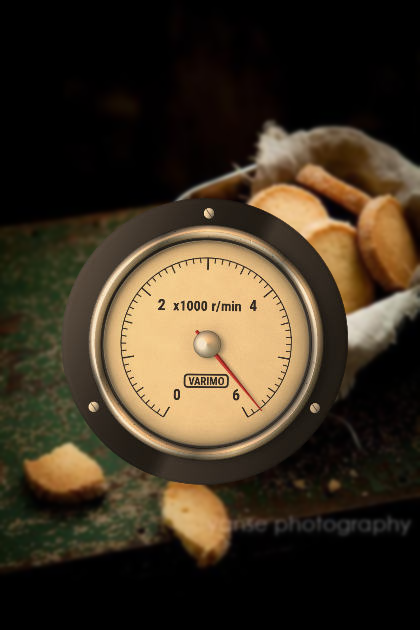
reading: {"value": 5800, "unit": "rpm"}
